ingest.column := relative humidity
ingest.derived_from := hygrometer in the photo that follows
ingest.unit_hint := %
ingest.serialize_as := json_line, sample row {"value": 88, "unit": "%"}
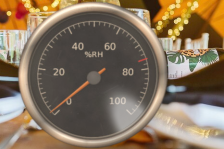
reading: {"value": 2, "unit": "%"}
